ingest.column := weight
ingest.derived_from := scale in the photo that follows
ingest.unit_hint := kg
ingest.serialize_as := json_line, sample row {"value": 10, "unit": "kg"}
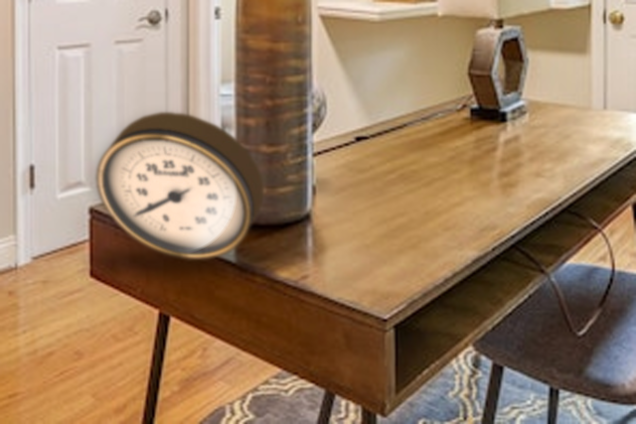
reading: {"value": 5, "unit": "kg"}
